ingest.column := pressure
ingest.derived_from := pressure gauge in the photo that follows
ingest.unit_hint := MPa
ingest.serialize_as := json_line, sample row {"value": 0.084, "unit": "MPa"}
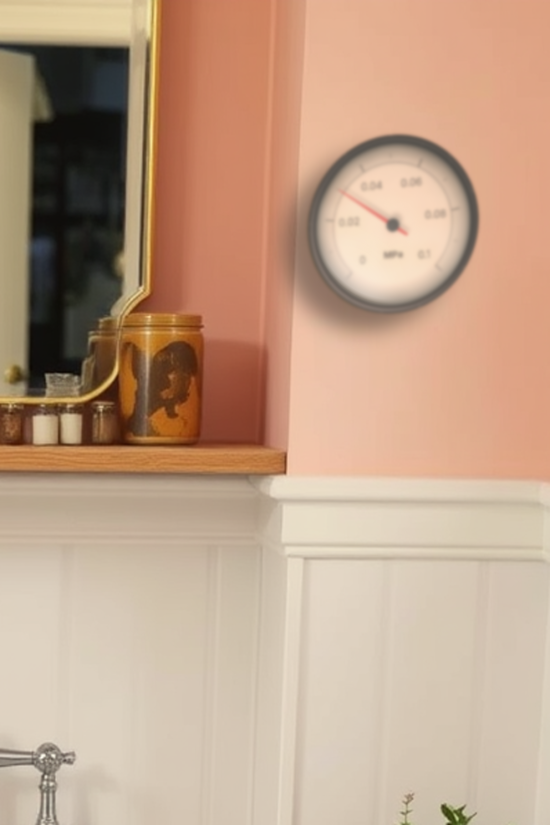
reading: {"value": 0.03, "unit": "MPa"}
